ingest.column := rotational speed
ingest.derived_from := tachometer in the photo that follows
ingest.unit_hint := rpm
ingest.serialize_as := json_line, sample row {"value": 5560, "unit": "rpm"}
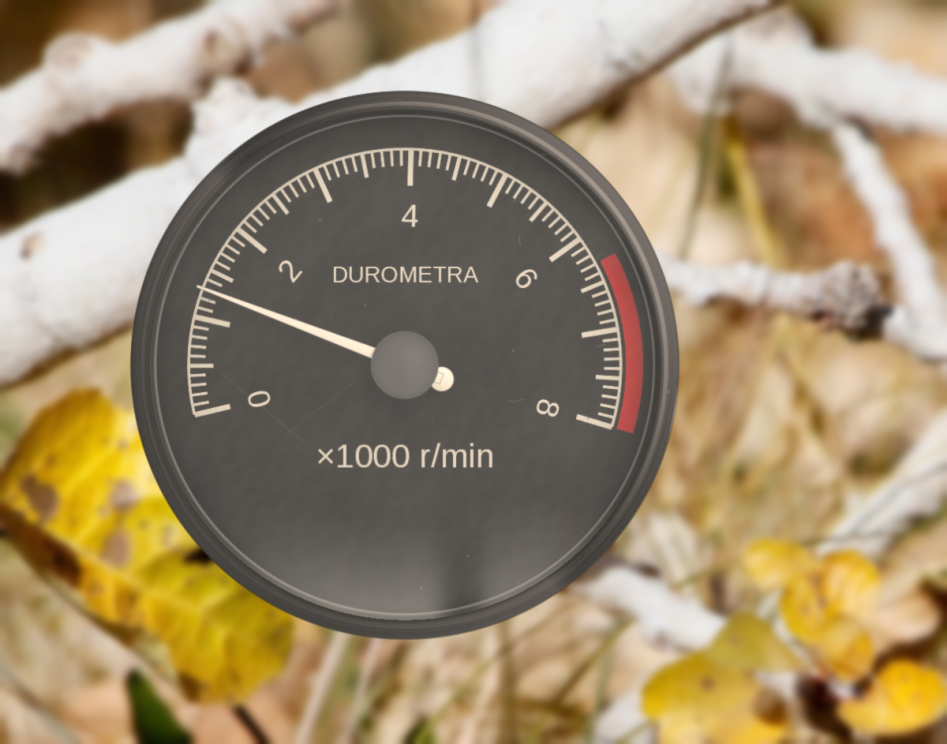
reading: {"value": 1300, "unit": "rpm"}
